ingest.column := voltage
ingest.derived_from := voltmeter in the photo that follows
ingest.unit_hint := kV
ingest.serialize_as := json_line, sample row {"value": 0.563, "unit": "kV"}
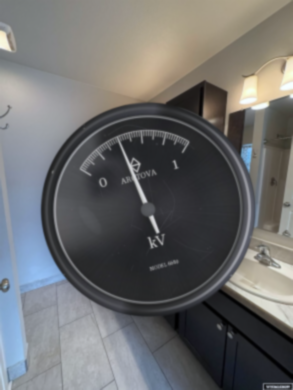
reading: {"value": 0.4, "unit": "kV"}
